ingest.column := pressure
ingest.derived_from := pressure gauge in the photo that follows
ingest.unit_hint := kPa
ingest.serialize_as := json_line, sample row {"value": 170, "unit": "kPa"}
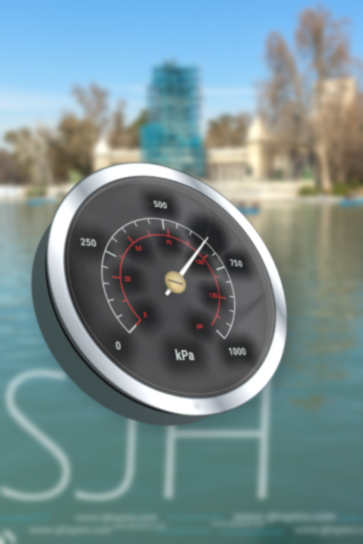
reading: {"value": 650, "unit": "kPa"}
